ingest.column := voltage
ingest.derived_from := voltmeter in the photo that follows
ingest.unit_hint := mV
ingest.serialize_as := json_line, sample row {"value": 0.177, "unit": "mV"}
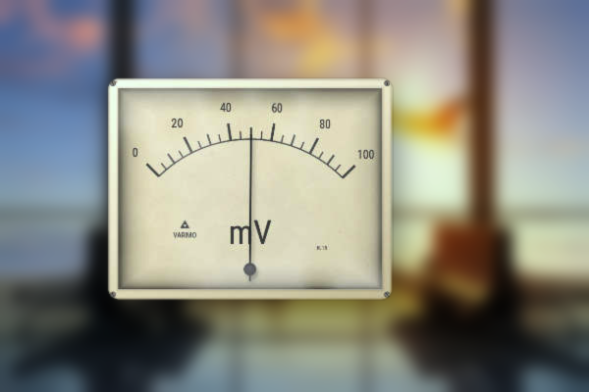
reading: {"value": 50, "unit": "mV"}
